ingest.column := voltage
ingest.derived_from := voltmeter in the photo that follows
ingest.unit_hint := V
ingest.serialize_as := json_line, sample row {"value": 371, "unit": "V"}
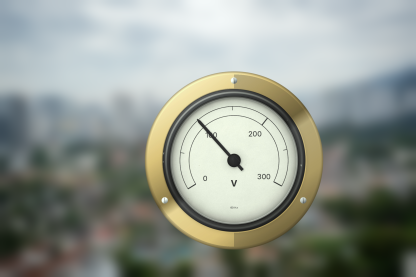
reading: {"value": 100, "unit": "V"}
